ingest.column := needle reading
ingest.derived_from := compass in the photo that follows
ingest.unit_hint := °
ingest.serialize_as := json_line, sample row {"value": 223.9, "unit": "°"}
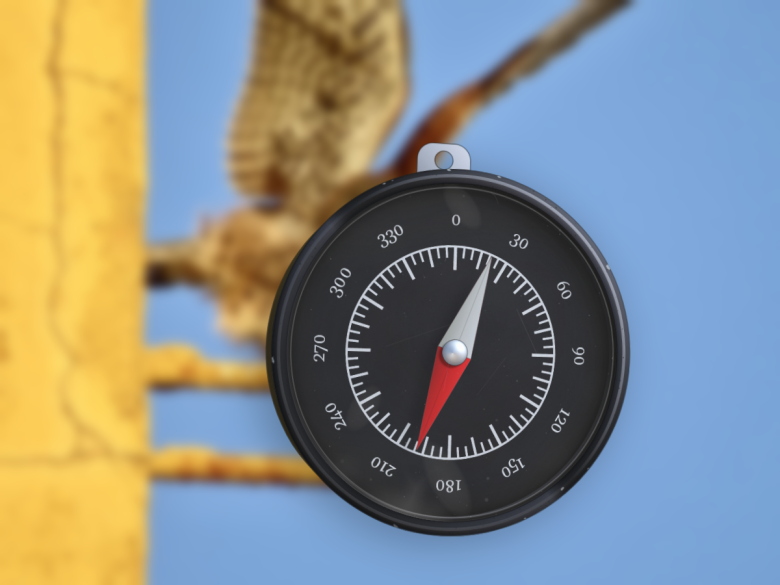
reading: {"value": 200, "unit": "°"}
